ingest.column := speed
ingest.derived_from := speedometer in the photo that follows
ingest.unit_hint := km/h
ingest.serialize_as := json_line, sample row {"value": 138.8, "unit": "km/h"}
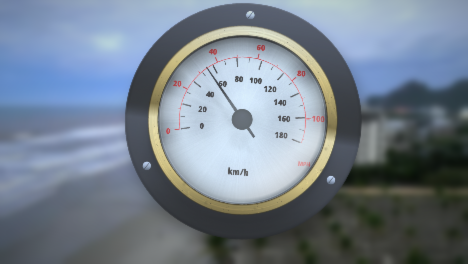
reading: {"value": 55, "unit": "km/h"}
